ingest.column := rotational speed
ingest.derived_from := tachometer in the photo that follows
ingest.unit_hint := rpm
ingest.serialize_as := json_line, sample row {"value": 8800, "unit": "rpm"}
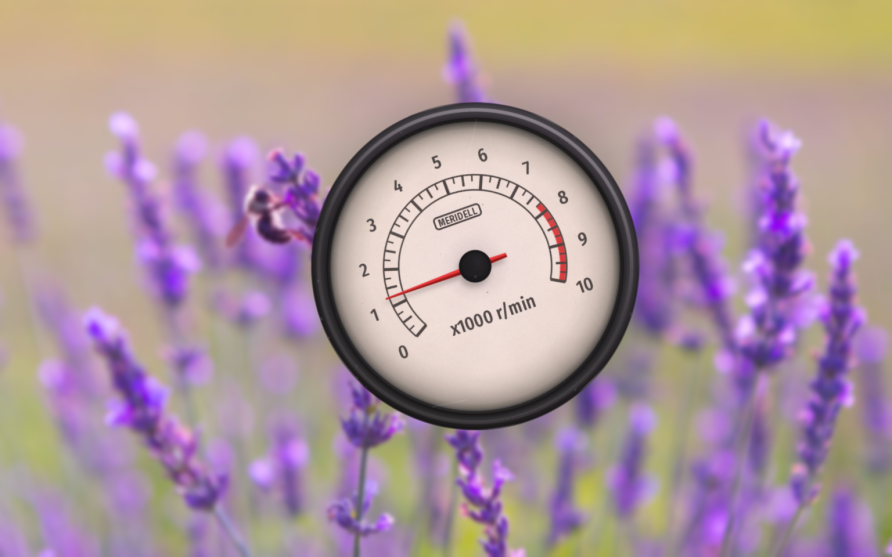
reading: {"value": 1250, "unit": "rpm"}
